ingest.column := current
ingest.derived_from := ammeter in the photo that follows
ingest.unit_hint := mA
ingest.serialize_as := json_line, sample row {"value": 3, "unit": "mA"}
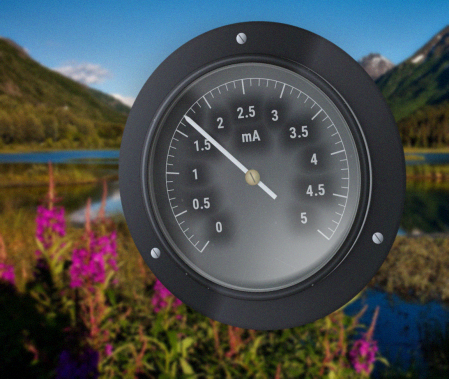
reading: {"value": 1.7, "unit": "mA"}
